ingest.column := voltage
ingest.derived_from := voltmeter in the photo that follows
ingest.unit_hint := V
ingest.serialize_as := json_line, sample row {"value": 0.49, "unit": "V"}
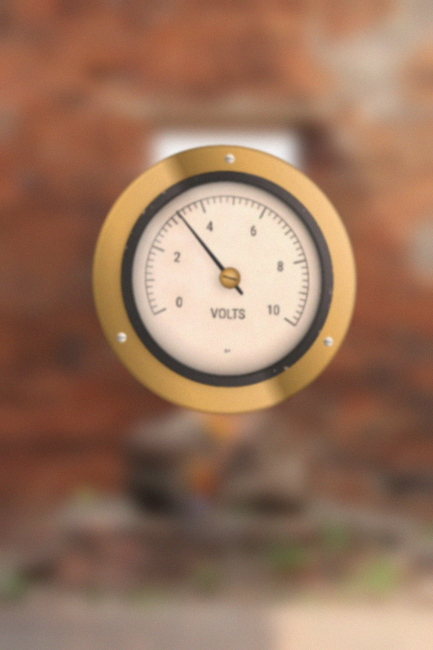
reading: {"value": 3.2, "unit": "V"}
